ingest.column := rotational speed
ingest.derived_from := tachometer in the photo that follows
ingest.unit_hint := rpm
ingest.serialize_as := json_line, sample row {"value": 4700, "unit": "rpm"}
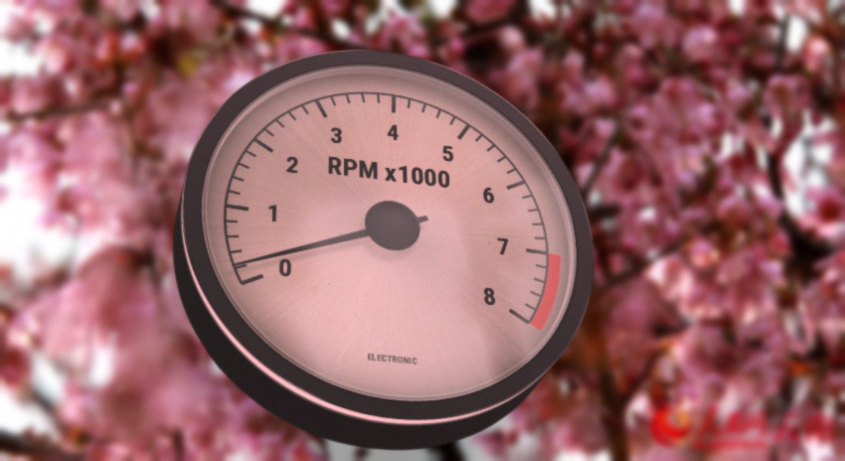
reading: {"value": 200, "unit": "rpm"}
